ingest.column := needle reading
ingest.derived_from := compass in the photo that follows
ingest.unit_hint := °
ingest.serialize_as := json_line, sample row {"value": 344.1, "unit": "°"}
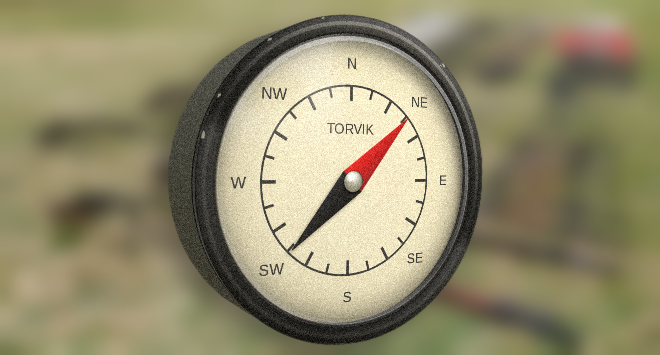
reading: {"value": 45, "unit": "°"}
